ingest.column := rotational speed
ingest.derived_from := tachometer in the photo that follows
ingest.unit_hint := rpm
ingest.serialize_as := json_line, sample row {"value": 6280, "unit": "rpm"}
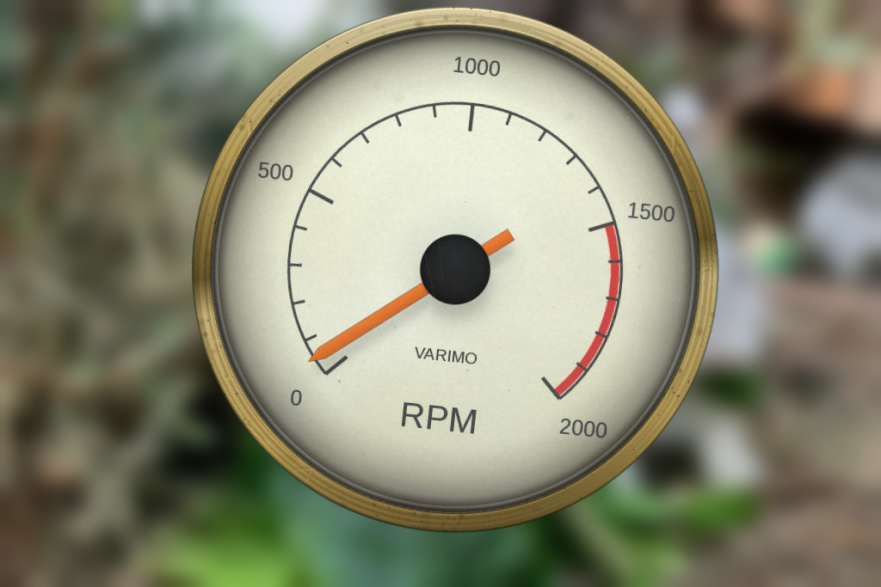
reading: {"value": 50, "unit": "rpm"}
